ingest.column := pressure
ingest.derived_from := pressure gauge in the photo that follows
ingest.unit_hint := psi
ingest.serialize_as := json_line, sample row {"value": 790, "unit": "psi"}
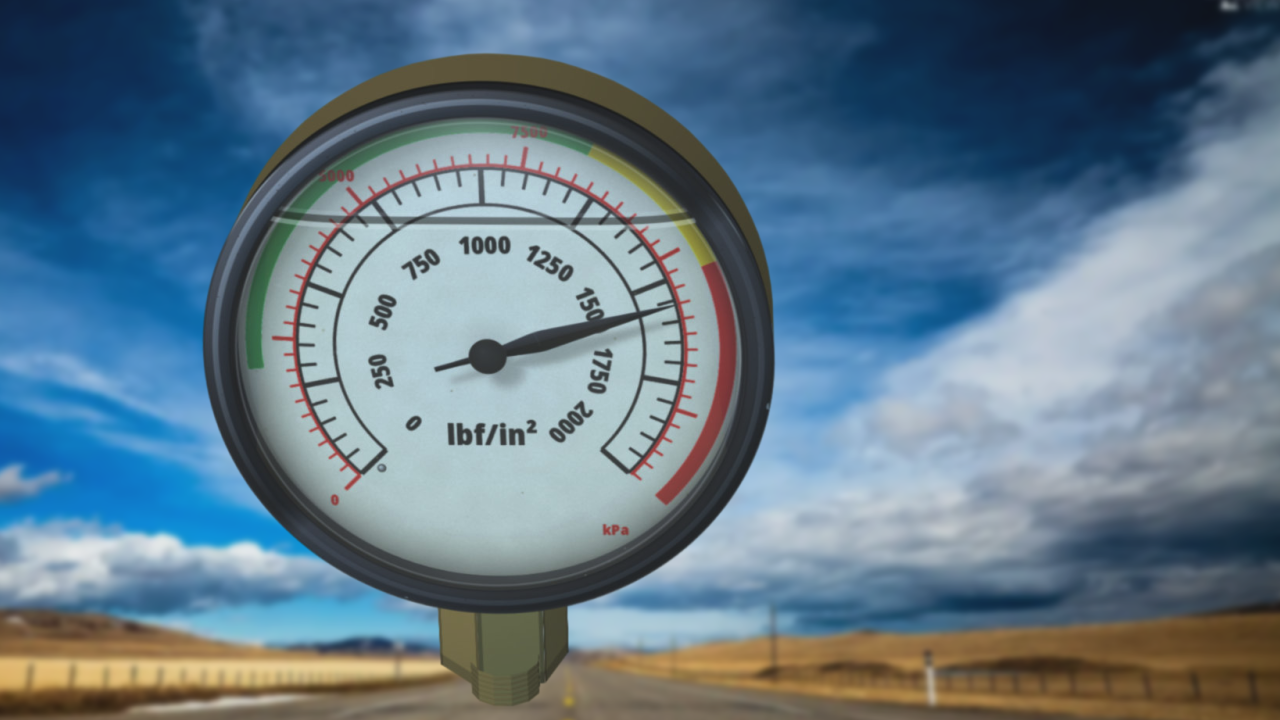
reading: {"value": 1550, "unit": "psi"}
